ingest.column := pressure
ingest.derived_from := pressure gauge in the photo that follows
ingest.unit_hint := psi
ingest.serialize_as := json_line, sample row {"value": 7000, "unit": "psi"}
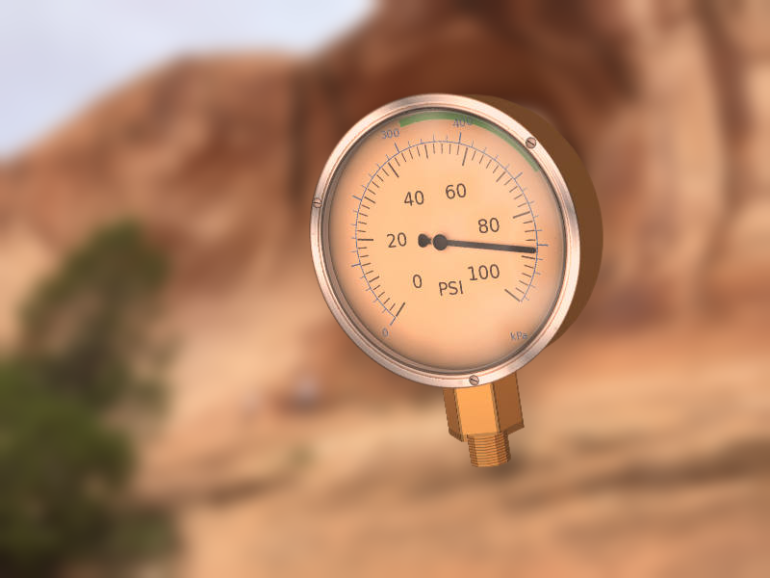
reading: {"value": 88, "unit": "psi"}
